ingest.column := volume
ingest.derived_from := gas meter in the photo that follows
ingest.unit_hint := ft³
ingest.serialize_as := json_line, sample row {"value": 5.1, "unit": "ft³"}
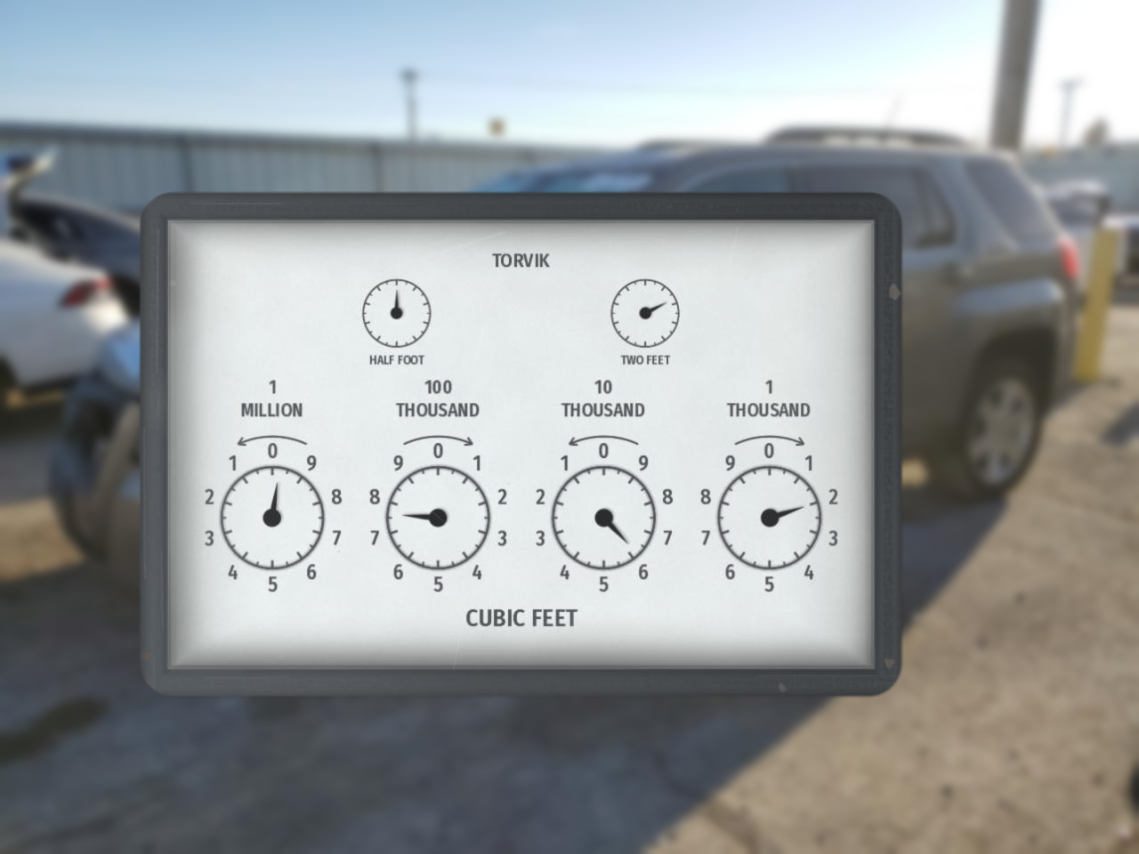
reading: {"value": 976200, "unit": "ft³"}
